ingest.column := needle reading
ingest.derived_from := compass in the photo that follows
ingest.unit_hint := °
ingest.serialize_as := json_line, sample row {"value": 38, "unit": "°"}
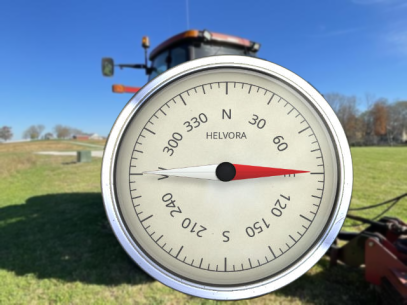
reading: {"value": 90, "unit": "°"}
